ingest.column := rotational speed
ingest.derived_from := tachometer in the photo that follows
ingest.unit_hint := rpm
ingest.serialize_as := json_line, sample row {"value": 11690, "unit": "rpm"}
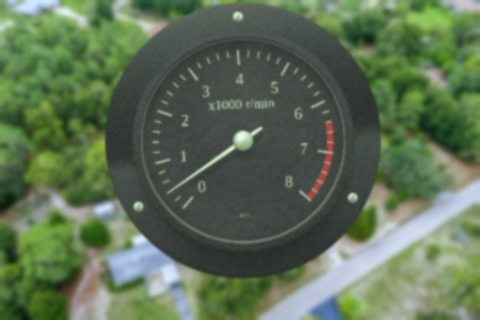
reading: {"value": 400, "unit": "rpm"}
